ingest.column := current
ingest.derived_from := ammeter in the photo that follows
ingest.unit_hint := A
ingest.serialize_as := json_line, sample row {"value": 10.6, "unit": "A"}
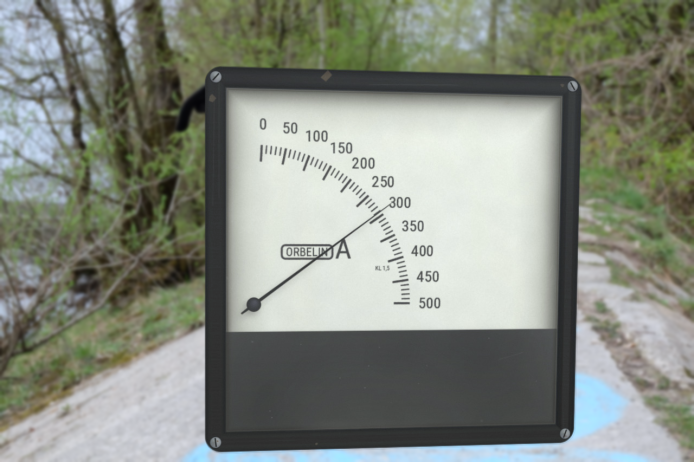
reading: {"value": 290, "unit": "A"}
